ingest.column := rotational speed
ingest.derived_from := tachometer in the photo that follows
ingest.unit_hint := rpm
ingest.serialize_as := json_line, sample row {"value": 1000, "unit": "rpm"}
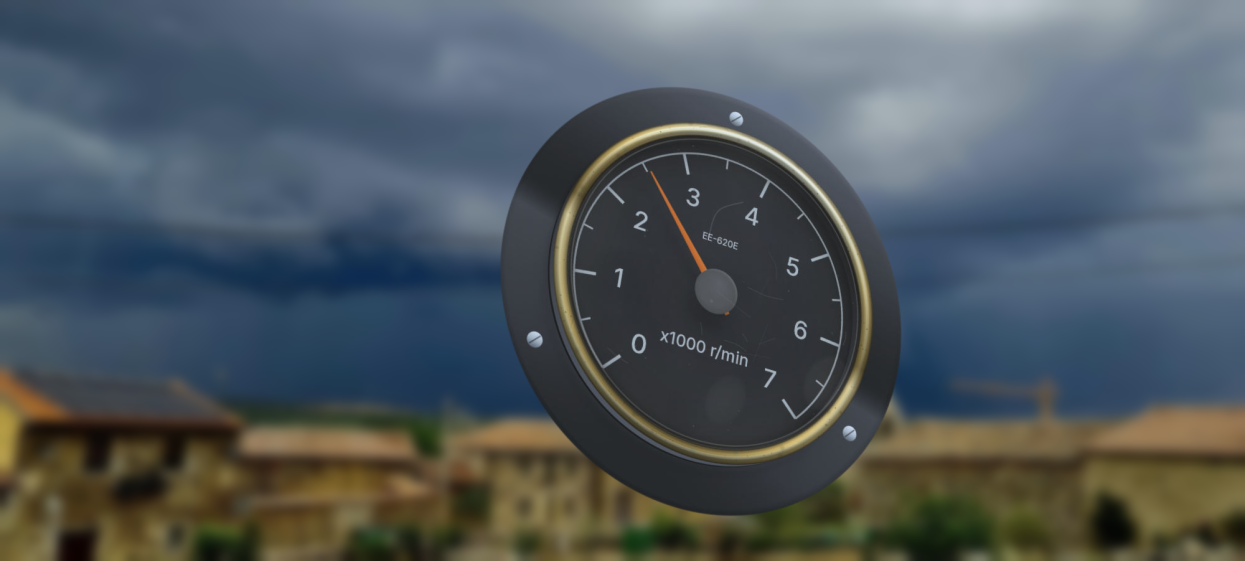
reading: {"value": 2500, "unit": "rpm"}
